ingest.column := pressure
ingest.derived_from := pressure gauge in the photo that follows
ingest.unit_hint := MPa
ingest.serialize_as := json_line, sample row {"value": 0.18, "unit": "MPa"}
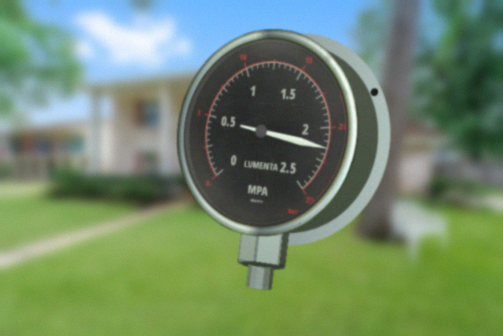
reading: {"value": 2.15, "unit": "MPa"}
